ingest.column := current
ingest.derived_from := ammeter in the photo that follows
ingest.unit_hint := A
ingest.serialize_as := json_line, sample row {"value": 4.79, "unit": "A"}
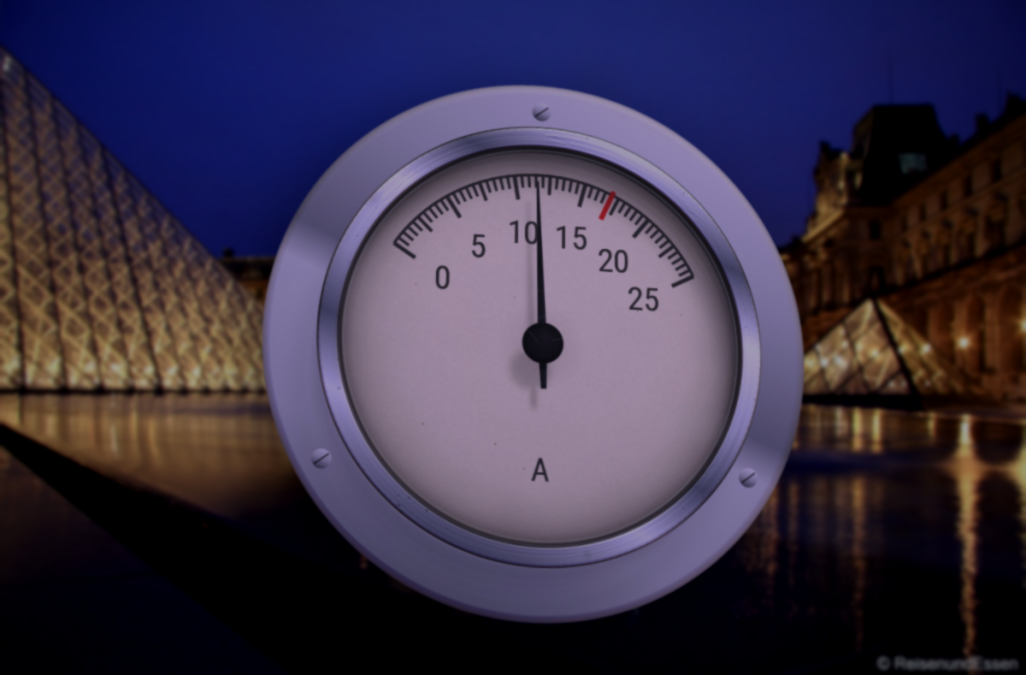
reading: {"value": 11.5, "unit": "A"}
